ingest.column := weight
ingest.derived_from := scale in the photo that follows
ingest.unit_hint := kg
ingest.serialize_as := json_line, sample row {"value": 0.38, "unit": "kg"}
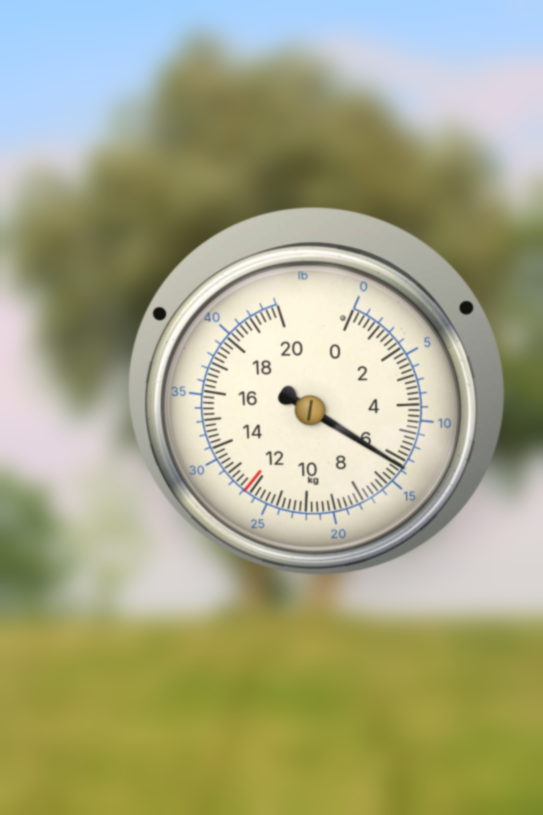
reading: {"value": 6.2, "unit": "kg"}
